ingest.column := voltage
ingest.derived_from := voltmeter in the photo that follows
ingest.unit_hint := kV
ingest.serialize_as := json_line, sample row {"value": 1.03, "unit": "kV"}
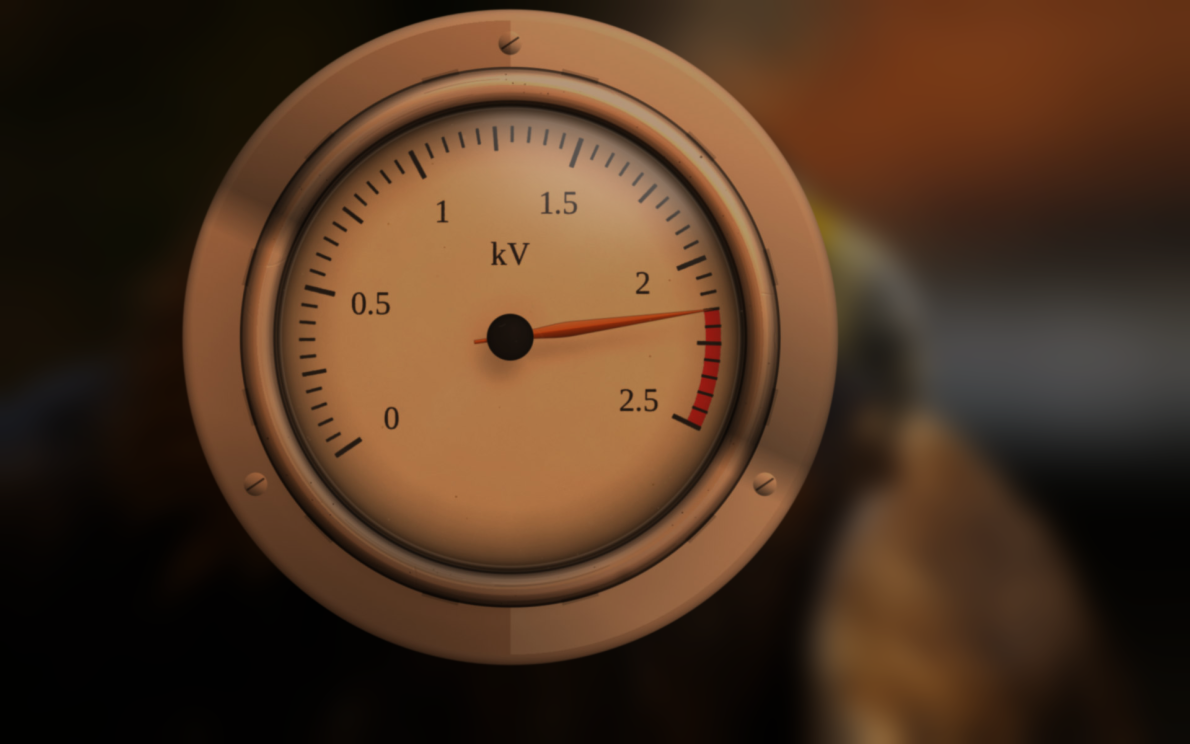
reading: {"value": 2.15, "unit": "kV"}
